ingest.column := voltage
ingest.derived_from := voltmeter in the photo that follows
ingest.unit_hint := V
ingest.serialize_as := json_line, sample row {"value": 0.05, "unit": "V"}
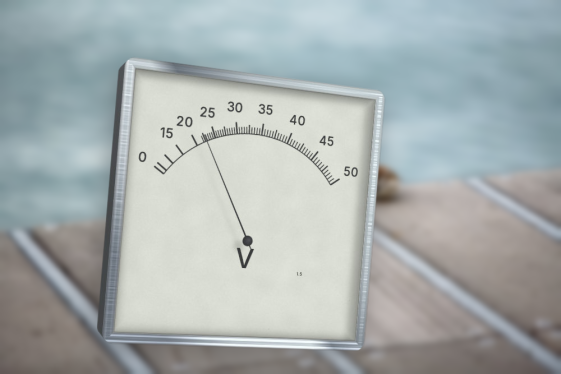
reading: {"value": 22.5, "unit": "V"}
